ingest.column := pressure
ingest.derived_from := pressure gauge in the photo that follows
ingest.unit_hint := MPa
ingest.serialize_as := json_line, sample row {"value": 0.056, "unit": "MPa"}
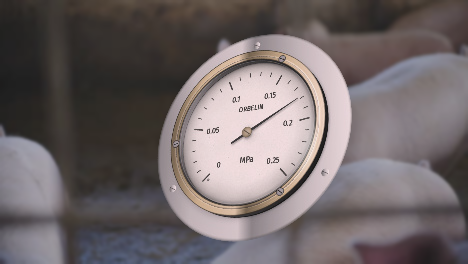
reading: {"value": 0.18, "unit": "MPa"}
